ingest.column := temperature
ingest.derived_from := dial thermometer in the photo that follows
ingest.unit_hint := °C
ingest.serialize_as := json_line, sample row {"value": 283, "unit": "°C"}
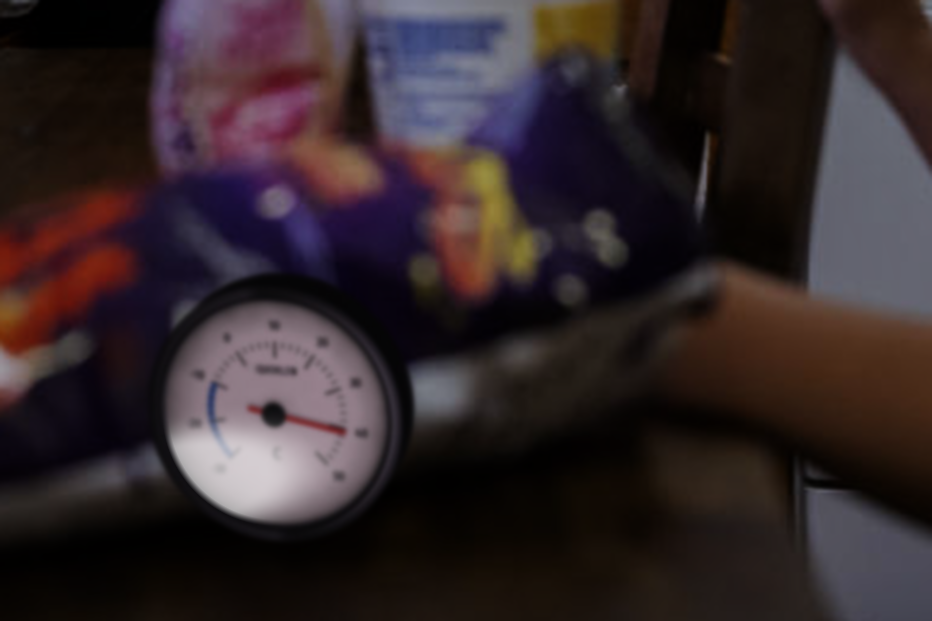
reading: {"value": 40, "unit": "°C"}
